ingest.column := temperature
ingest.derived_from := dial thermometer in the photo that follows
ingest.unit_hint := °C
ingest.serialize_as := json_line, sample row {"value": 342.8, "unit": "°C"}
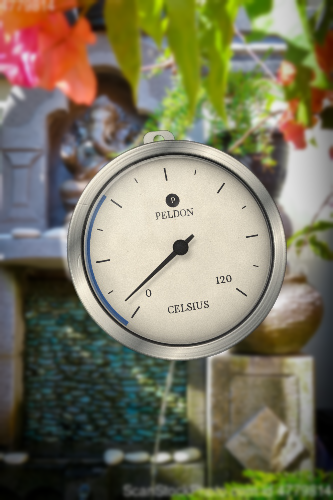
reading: {"value": 5, "unit": "°C"}
